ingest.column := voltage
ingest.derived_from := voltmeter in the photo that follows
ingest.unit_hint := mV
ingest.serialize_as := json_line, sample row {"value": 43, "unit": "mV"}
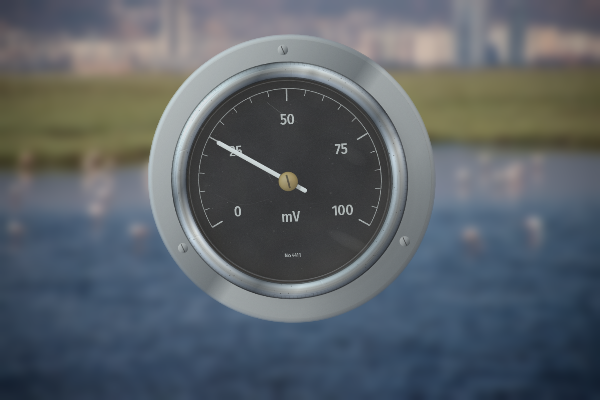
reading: {"value": 25, "unit": "mV"}
